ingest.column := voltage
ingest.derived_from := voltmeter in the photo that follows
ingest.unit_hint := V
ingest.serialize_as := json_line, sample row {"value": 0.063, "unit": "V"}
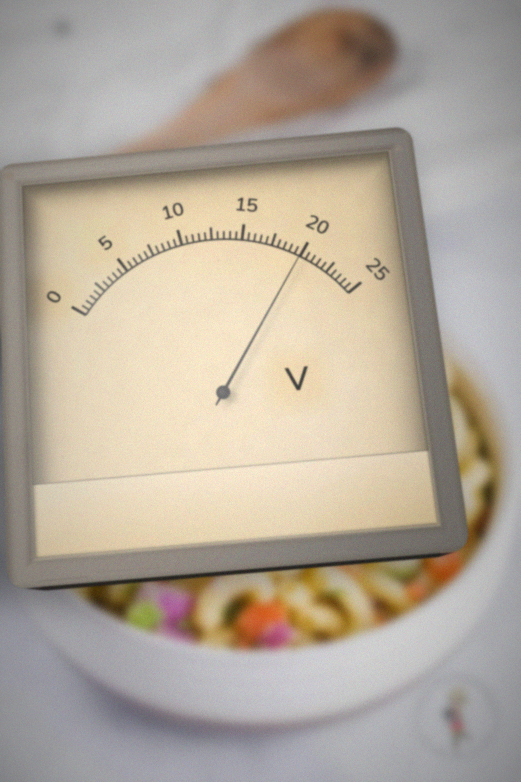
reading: {"value": 20, "unit": "V"}
